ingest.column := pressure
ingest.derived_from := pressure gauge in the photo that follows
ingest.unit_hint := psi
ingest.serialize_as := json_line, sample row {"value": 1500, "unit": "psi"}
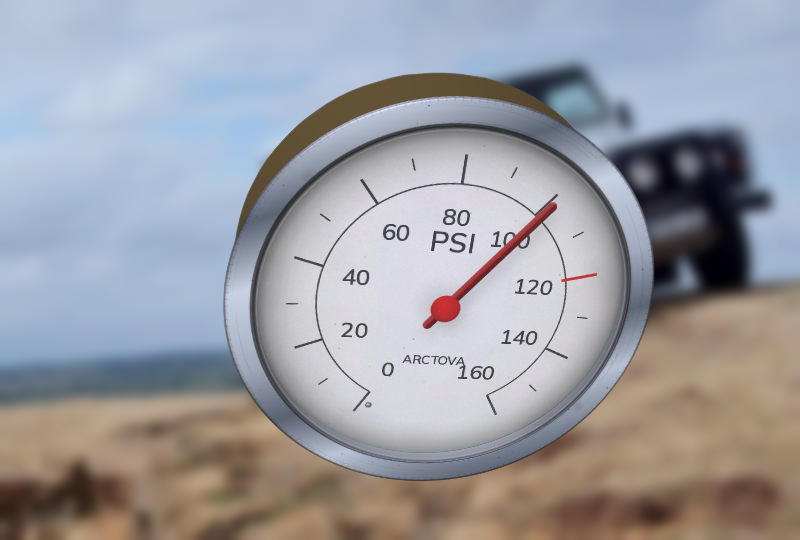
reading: {"value": 100, "unit": "psi"}
